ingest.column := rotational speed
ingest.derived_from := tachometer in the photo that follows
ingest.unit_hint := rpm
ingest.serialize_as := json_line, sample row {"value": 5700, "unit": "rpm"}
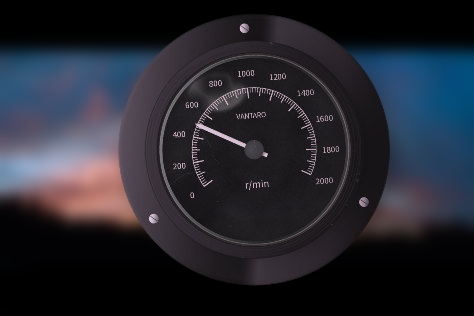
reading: {"value": 500, "unit": "rpm"}
